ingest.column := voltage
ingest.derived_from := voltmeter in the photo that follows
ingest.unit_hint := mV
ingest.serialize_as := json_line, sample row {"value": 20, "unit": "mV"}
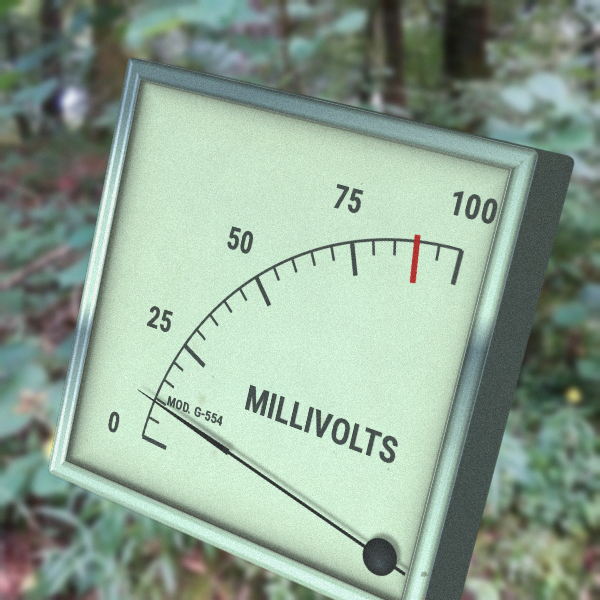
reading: {"value": 10, "unit": "mV"}
